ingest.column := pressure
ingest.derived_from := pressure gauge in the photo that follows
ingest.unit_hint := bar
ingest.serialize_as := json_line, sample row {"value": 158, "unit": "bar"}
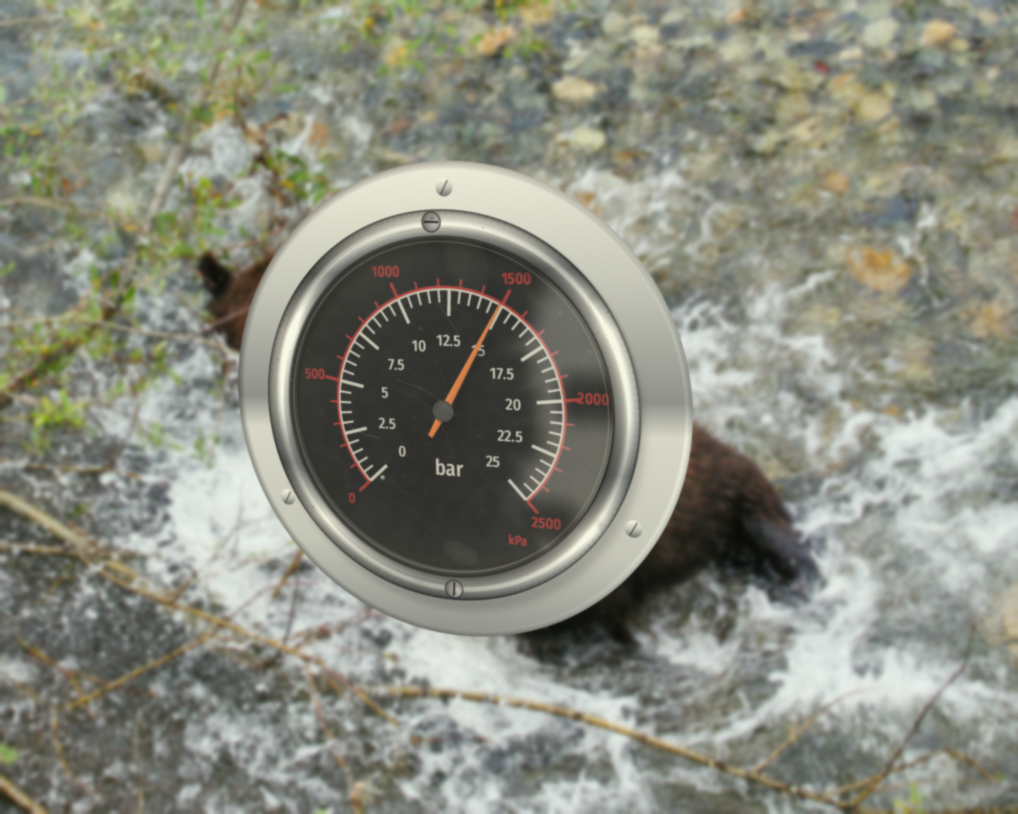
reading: {"value": 15, "unit": "bar"}
